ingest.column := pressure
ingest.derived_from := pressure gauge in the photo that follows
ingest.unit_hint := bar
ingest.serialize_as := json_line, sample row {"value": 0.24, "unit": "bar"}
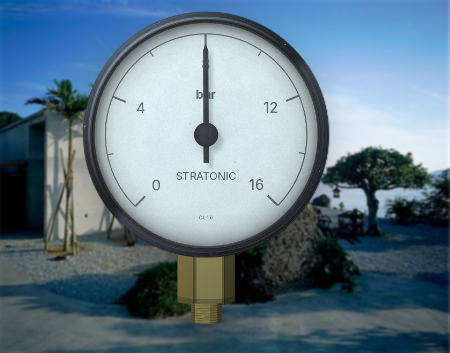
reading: {"value": 8, "unit": "bar"}
